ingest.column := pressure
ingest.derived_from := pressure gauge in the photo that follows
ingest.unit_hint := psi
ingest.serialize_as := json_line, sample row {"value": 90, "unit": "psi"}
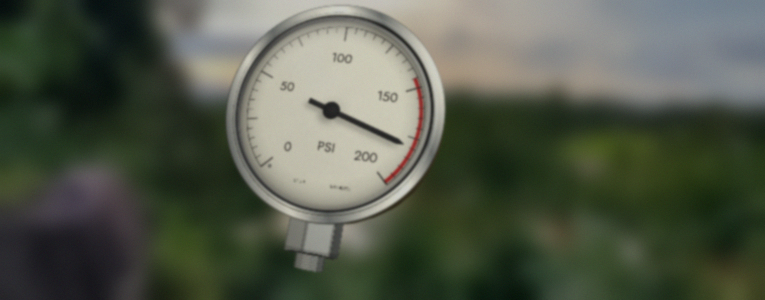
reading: {"value": 180, "unit": "psi"}
